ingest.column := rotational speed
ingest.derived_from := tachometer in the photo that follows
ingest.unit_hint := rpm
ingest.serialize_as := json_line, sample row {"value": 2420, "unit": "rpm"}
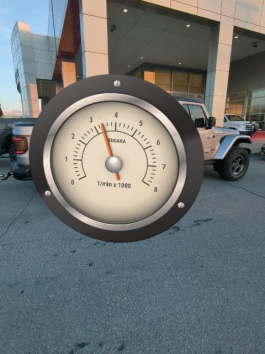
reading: {"value": 3400, "unit": "rpm"}
